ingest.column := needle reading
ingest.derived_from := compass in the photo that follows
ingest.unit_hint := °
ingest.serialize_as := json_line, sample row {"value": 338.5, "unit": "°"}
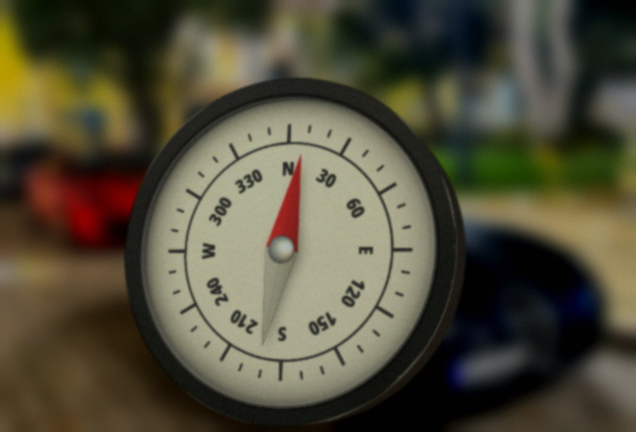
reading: {"value": 10, "unit": "°"}
